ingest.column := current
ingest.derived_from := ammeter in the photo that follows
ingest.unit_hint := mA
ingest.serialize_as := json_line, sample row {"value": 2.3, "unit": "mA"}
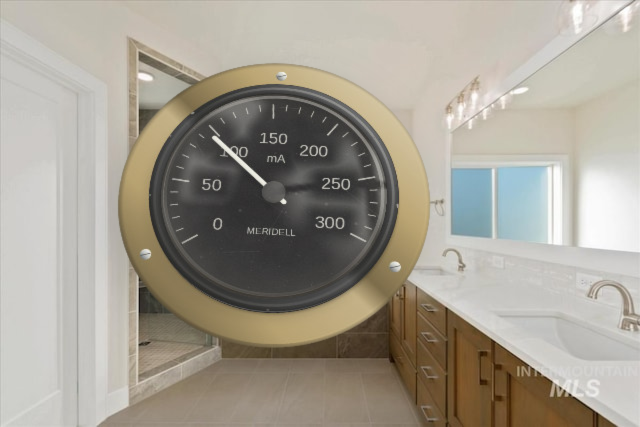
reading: {"value": 95, "unit": "mA"}
